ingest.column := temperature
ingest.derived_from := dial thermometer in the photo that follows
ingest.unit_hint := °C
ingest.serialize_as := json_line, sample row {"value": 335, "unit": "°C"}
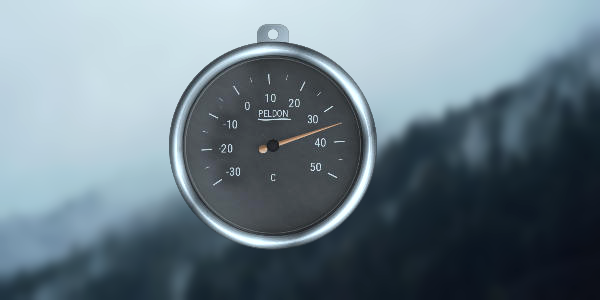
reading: {"value": 35, "unit": "°C"}
